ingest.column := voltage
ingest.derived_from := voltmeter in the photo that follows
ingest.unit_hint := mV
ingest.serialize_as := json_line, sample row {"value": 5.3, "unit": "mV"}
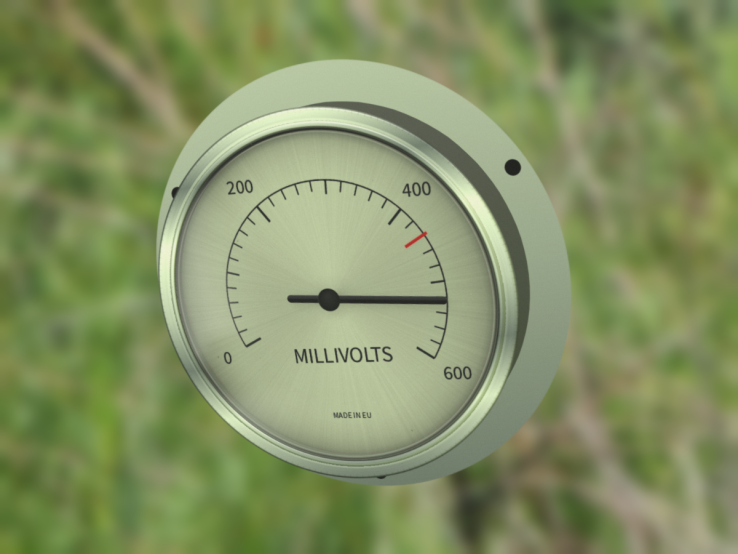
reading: {"value": 520, "unit": "mV"}
